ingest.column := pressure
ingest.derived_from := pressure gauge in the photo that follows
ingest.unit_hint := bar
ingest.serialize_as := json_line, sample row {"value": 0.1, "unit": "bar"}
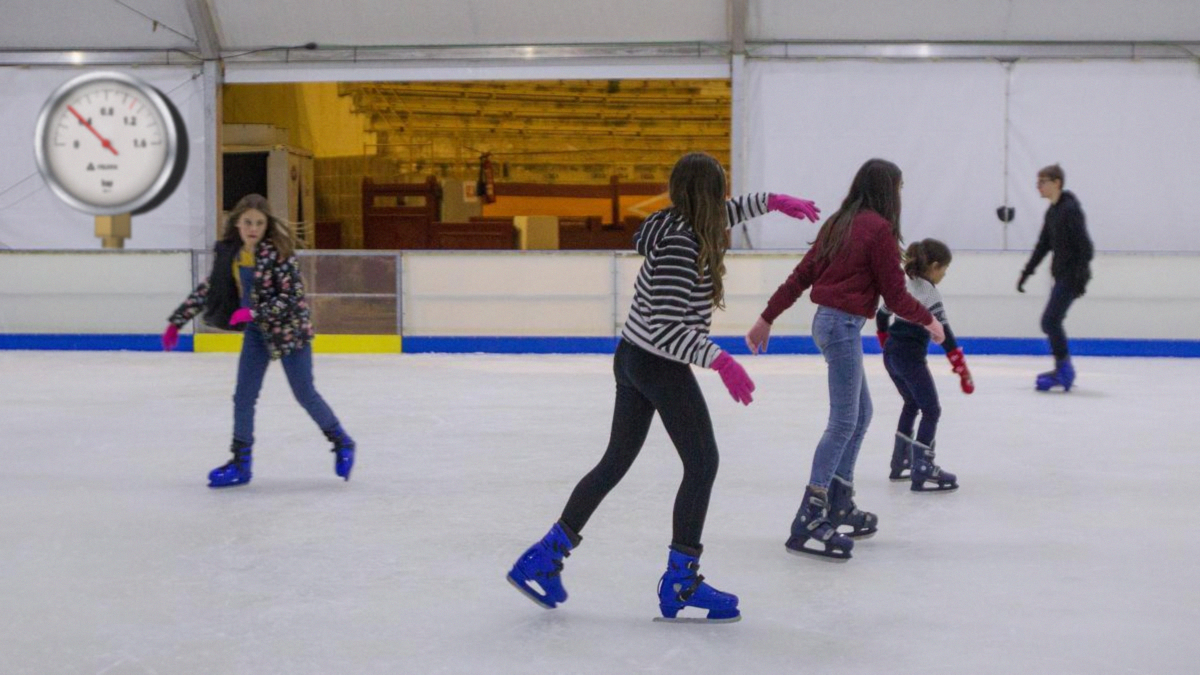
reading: {"value": 0.4, "unit": "bar"}
